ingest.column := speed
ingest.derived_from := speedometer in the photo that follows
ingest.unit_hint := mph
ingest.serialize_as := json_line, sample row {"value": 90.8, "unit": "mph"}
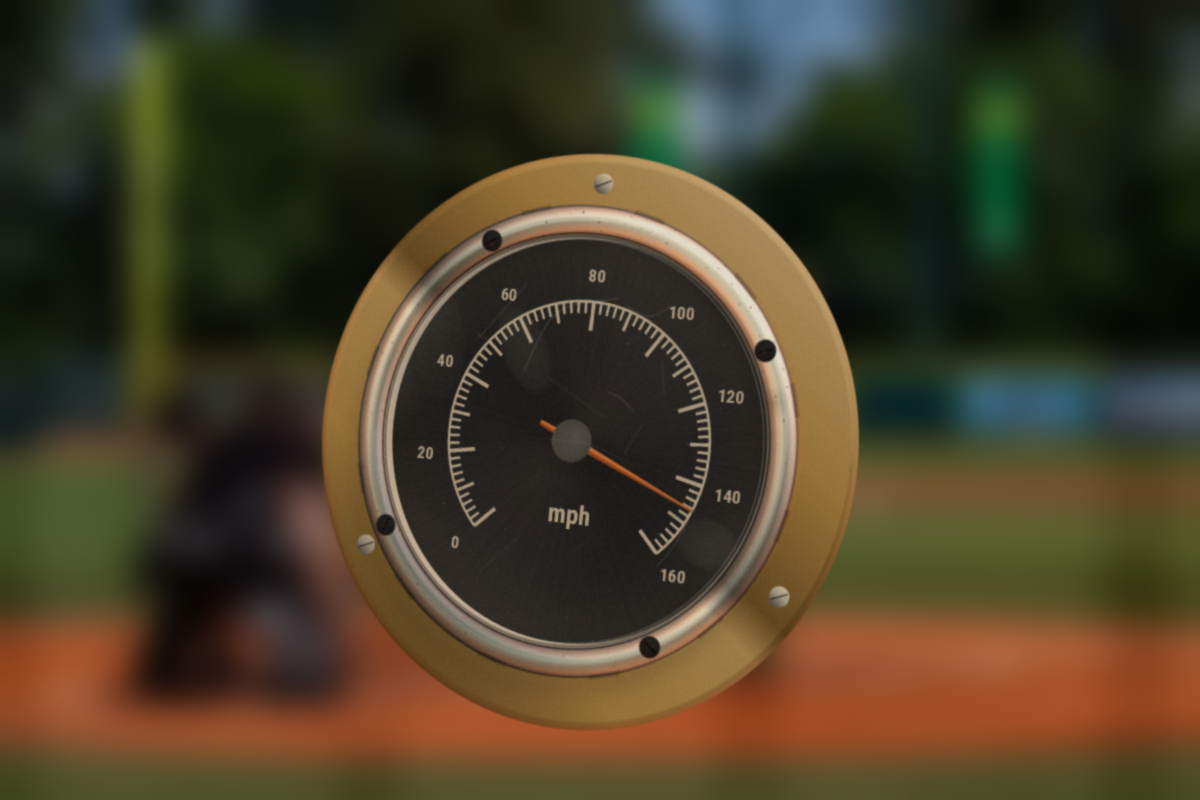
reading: {"value": 146, "unit": "mph"}
